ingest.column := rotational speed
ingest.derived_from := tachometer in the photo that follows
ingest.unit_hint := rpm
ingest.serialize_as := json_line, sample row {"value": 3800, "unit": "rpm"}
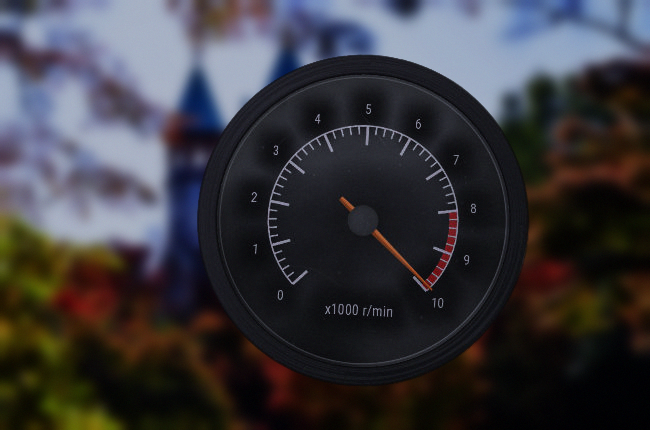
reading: {"value": 9900, "unit": "rpm"}
